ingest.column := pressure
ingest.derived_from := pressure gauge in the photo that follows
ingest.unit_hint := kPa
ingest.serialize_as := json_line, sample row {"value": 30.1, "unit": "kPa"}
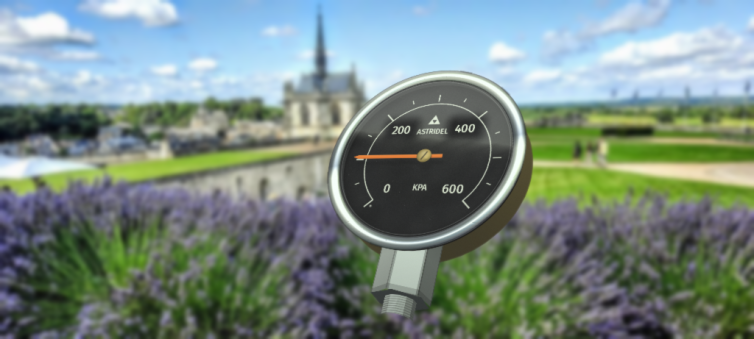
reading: {"value": 100, "unit": "kPa"}
